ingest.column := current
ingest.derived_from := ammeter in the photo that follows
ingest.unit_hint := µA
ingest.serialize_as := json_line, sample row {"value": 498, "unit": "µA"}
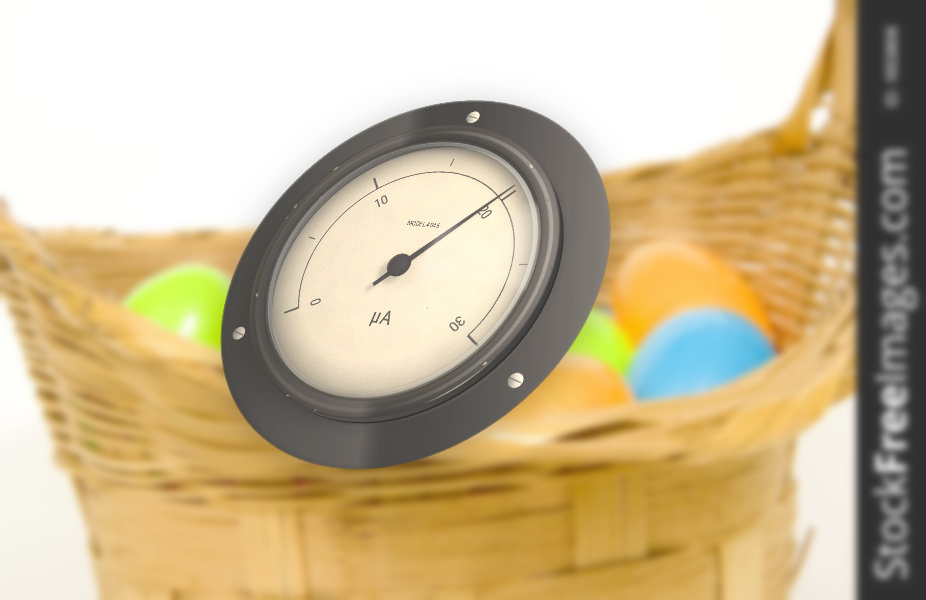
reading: {"value": 20, "unit": "µA"}
